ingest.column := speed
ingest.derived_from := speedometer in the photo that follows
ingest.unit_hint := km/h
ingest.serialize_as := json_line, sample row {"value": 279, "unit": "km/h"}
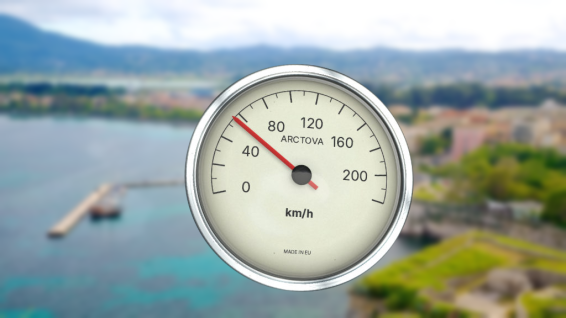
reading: {"value": 55, "unit": "km/h"}
